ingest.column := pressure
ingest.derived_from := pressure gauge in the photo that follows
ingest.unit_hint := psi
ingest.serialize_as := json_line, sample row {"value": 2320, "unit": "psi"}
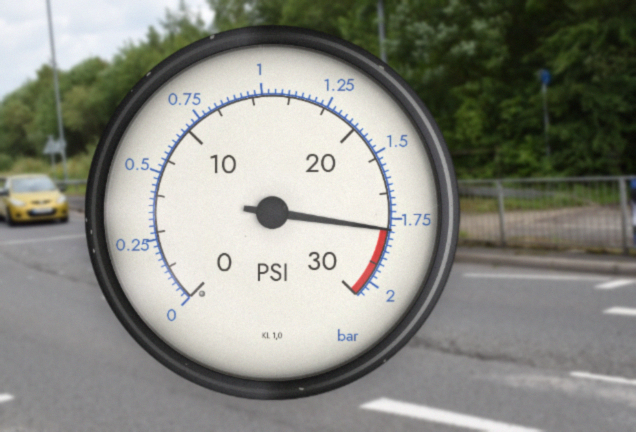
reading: {"value": 26, "unit": "psi"}
